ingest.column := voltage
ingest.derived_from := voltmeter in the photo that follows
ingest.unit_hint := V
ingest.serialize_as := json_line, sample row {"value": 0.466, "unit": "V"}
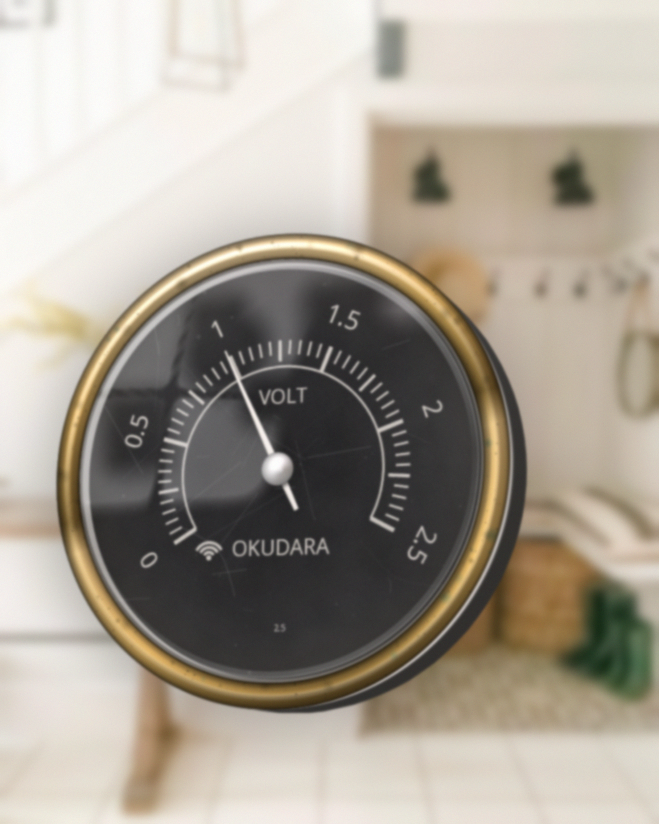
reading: {"value": 1, "unit": "V"}
